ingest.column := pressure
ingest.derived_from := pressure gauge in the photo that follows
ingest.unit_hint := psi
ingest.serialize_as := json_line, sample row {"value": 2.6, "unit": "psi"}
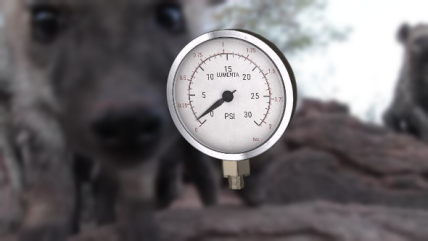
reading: {"value": 1, "unit": "psi"}
